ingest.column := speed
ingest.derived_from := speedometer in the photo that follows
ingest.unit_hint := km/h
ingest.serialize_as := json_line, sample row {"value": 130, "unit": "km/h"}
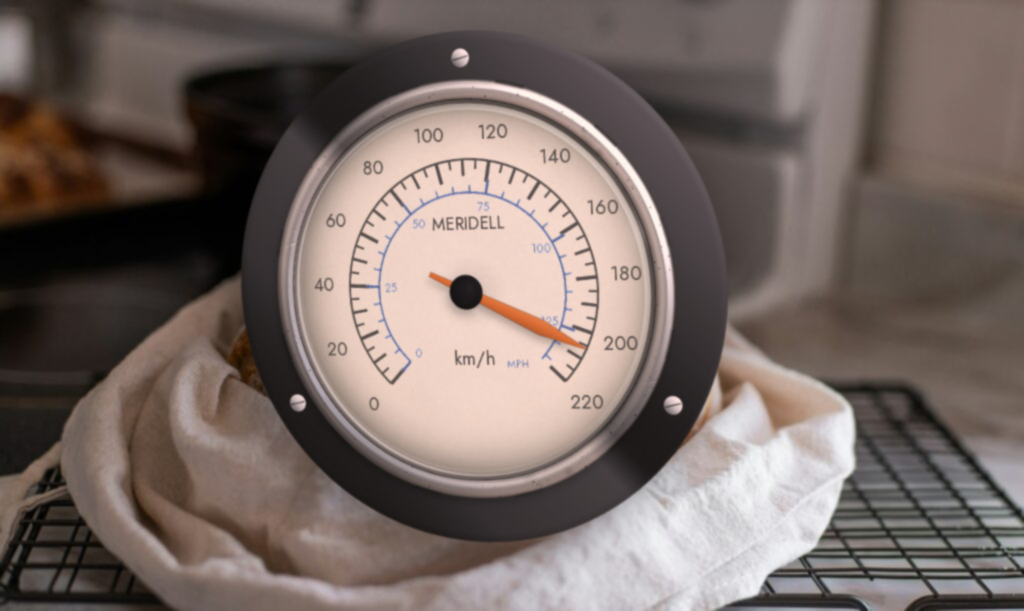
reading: {"value": 205, "unit": "km/h"}
